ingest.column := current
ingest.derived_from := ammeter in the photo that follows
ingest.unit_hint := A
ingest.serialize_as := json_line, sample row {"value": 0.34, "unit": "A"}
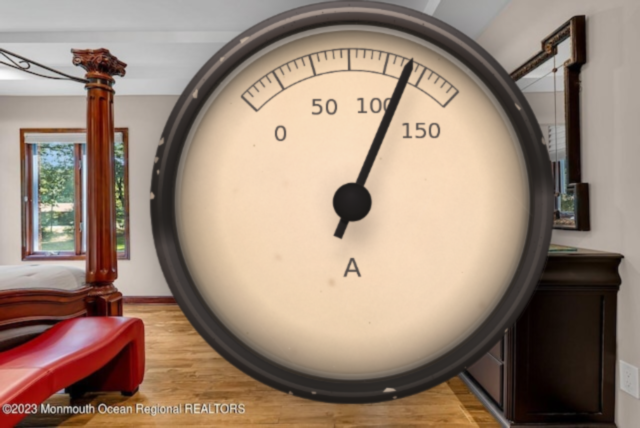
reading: {"value": 115, "unit": "A"}
